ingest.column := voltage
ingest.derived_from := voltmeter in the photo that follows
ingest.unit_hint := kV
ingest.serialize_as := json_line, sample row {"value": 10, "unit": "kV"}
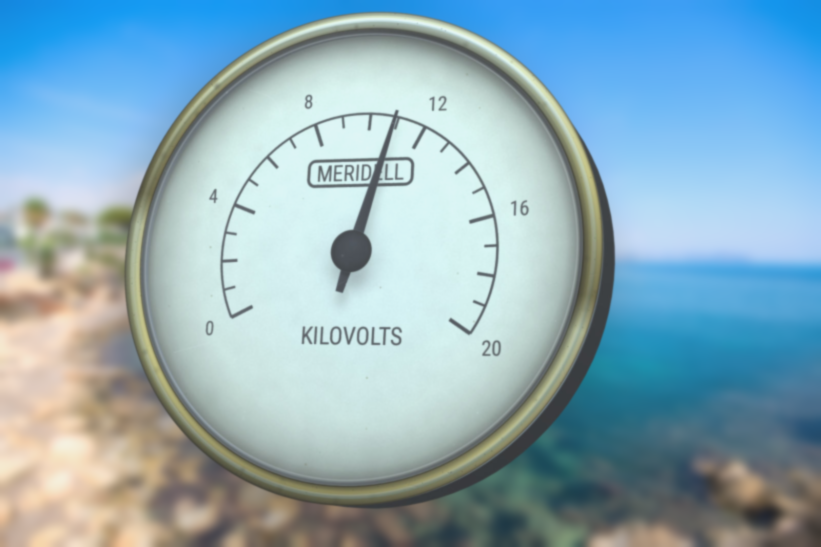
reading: {"value": 11, "unit": "kV"}
